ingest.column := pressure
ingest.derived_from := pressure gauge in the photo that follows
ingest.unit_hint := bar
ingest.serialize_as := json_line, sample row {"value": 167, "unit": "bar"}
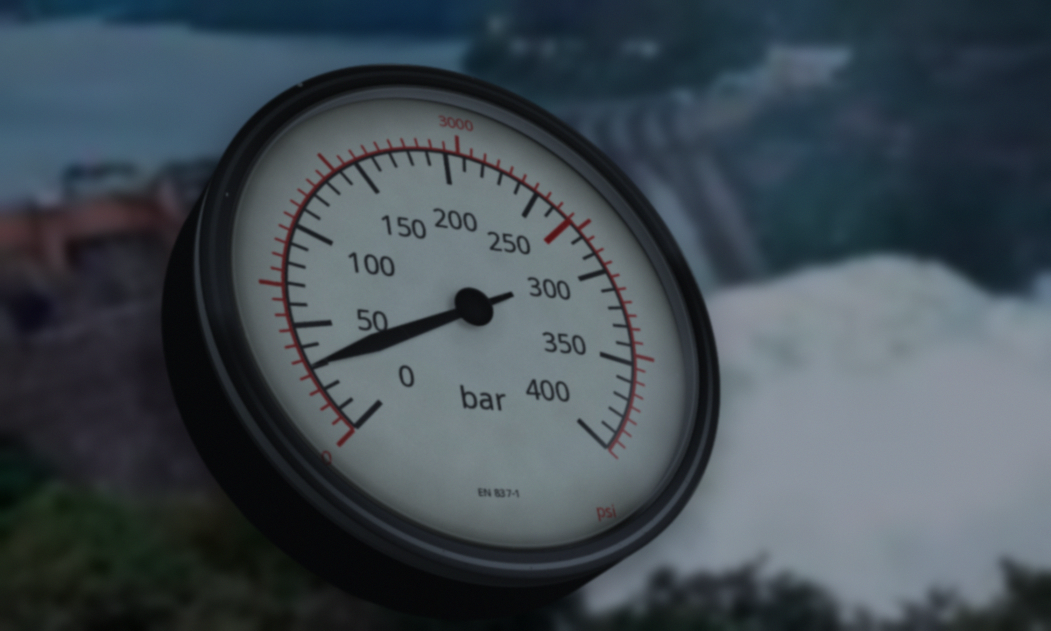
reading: {"value": 30, "unit": "bar"}
